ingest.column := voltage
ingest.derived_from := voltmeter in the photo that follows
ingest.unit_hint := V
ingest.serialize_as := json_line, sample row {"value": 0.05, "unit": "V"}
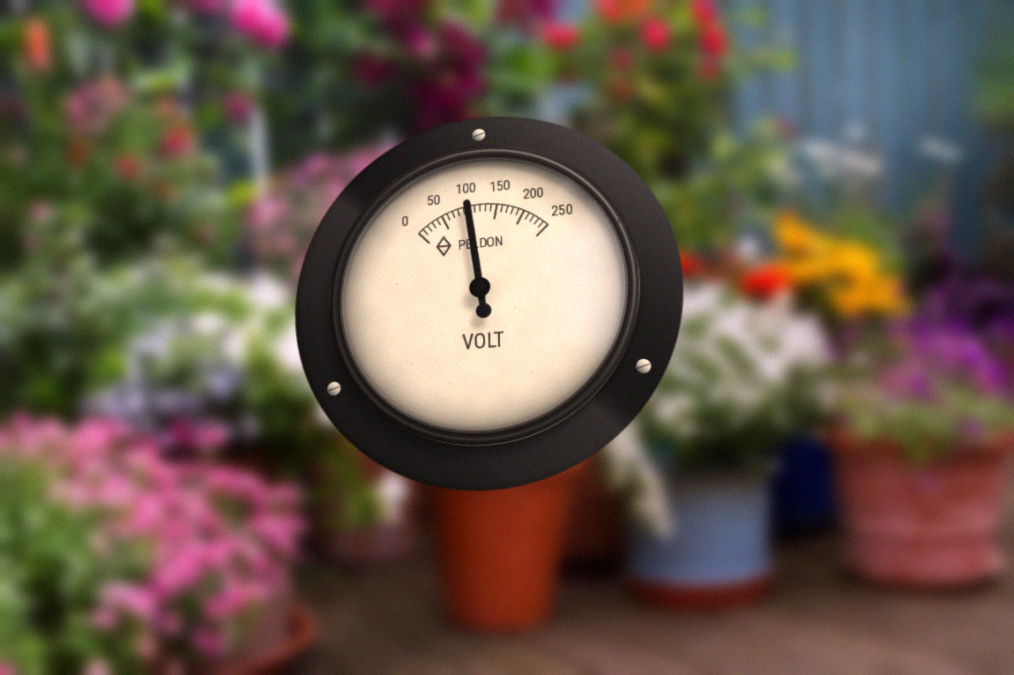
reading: {"value": 100, "unit": "V"}
